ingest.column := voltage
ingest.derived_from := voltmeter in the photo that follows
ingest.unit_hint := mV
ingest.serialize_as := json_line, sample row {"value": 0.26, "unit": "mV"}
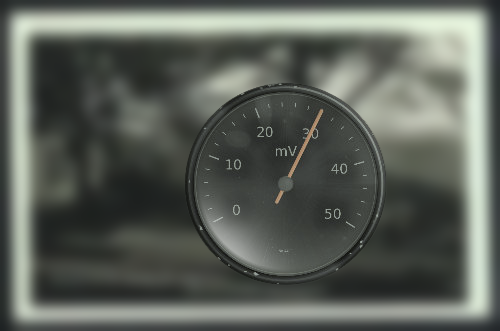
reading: {"value": 30, "unit": "mV"}
